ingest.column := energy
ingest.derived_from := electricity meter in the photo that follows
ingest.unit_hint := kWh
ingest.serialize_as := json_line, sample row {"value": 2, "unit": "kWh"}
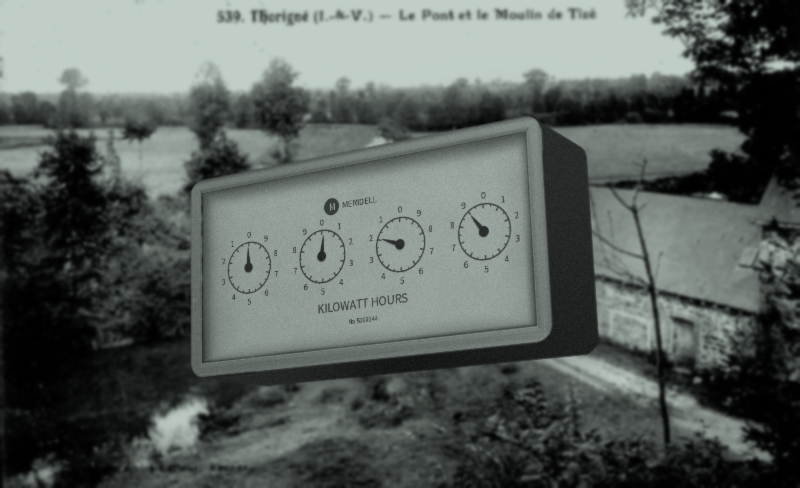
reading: {"value": 19, "unit": "kWh"}
